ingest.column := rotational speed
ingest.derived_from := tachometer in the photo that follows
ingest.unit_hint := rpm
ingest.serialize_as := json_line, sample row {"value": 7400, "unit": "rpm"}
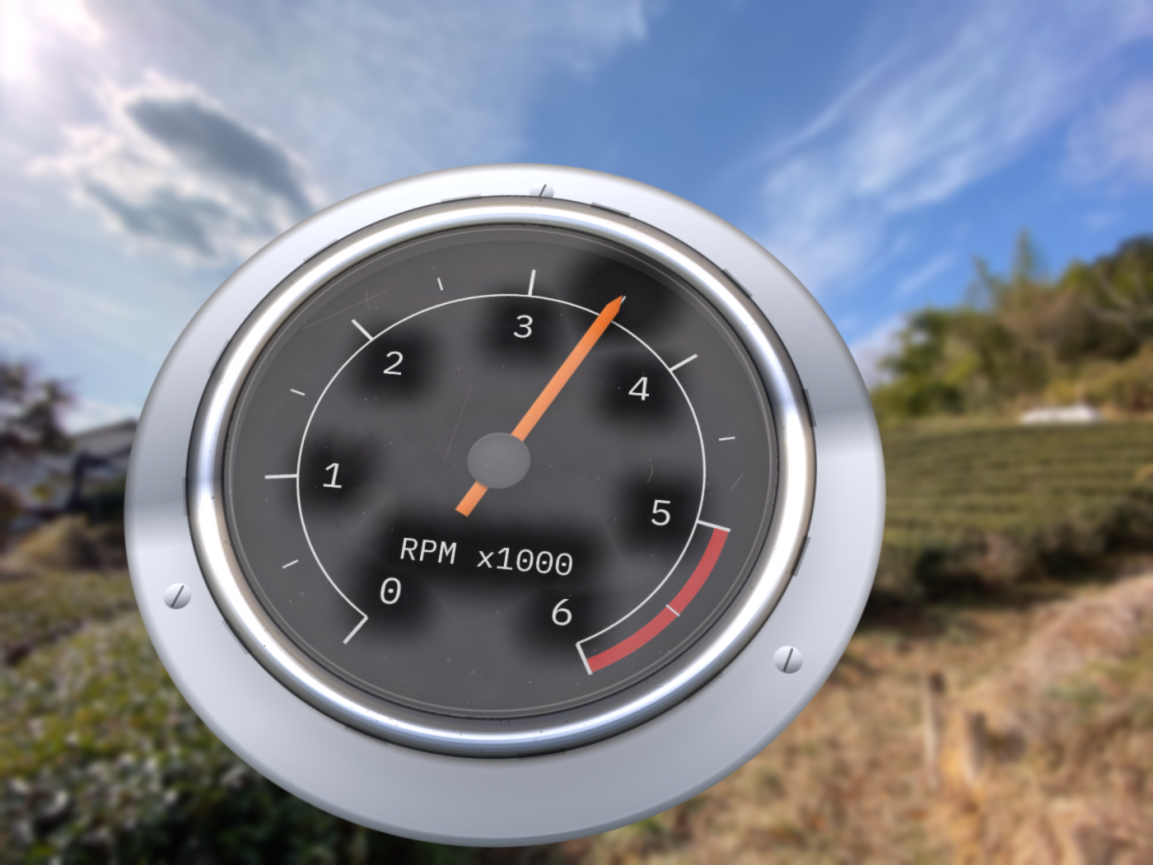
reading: {"value": 3500, "unit": "rpm"}
